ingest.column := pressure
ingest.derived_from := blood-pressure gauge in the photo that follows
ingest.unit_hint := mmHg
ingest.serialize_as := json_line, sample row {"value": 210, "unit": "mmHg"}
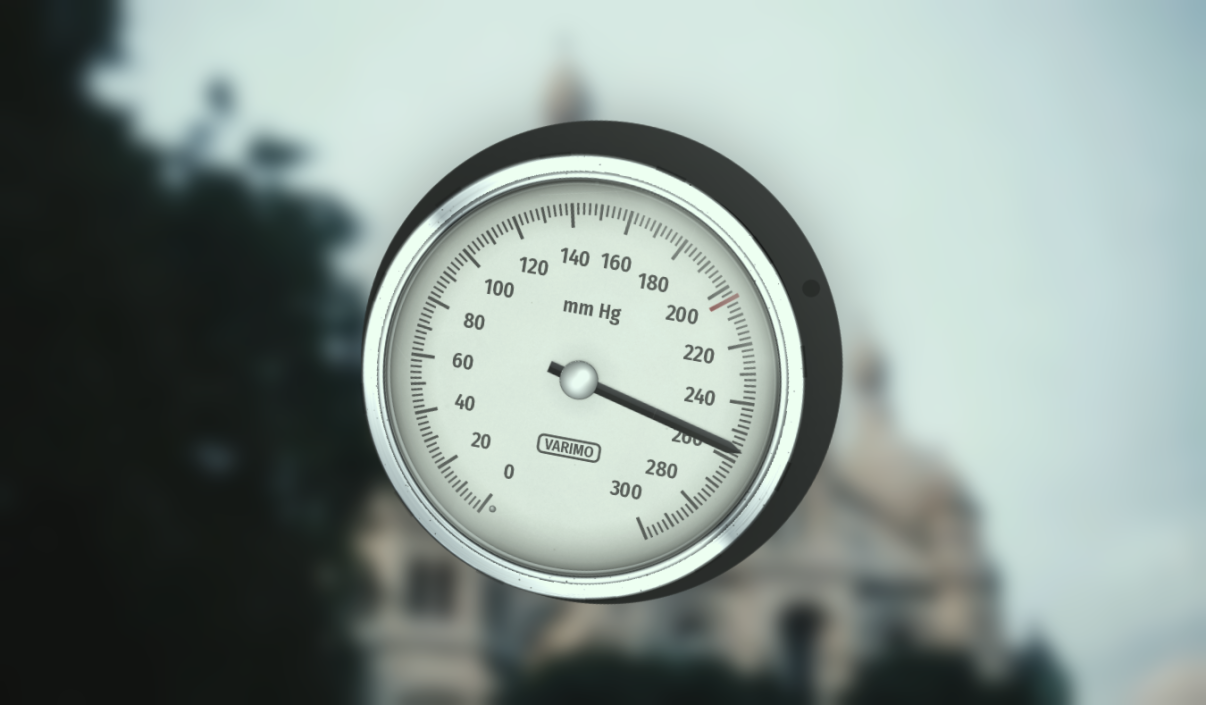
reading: {"value": 256, "unit": "mmHg"}
